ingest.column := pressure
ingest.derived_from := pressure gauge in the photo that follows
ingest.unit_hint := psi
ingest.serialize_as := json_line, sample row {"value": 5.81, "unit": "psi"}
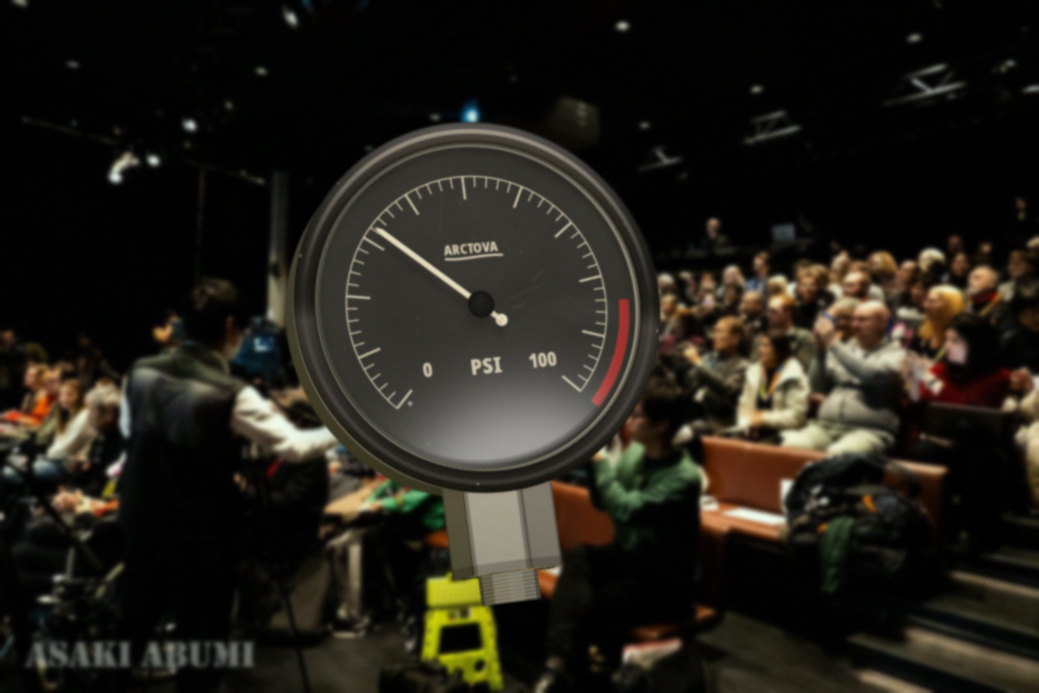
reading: {"value": 32, "unit": "psi"}
